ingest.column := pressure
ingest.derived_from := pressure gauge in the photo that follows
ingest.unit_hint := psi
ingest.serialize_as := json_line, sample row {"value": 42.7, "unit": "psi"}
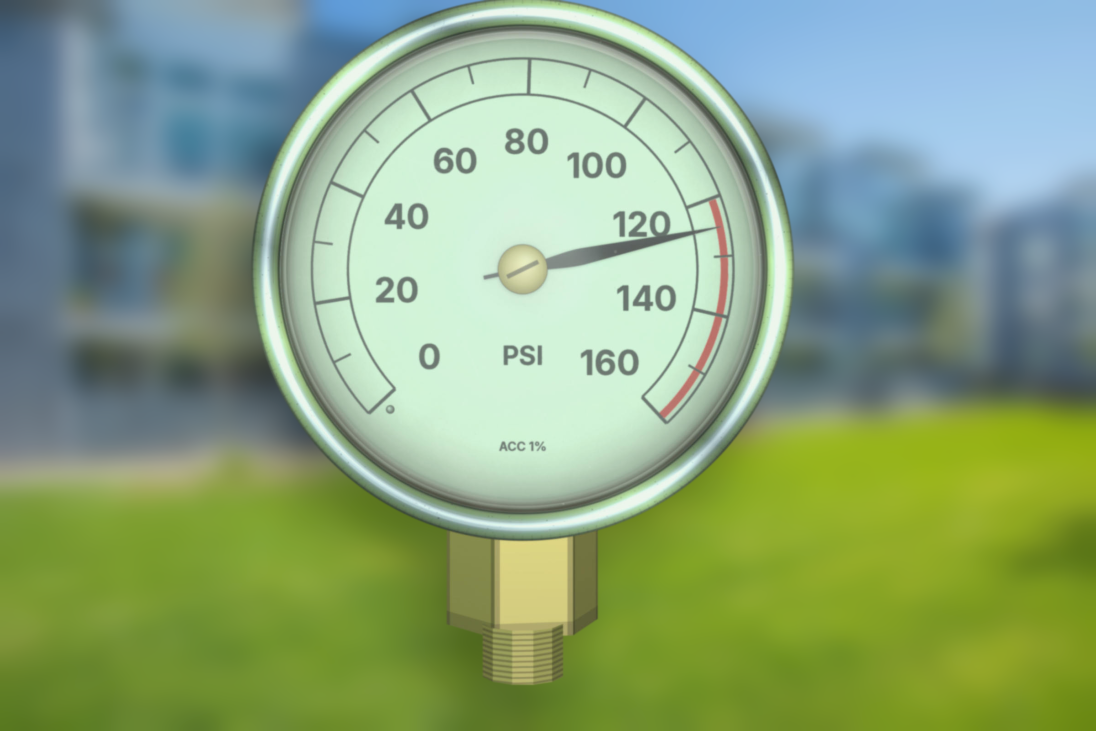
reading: {"value": 125, "unit": "psi"}
